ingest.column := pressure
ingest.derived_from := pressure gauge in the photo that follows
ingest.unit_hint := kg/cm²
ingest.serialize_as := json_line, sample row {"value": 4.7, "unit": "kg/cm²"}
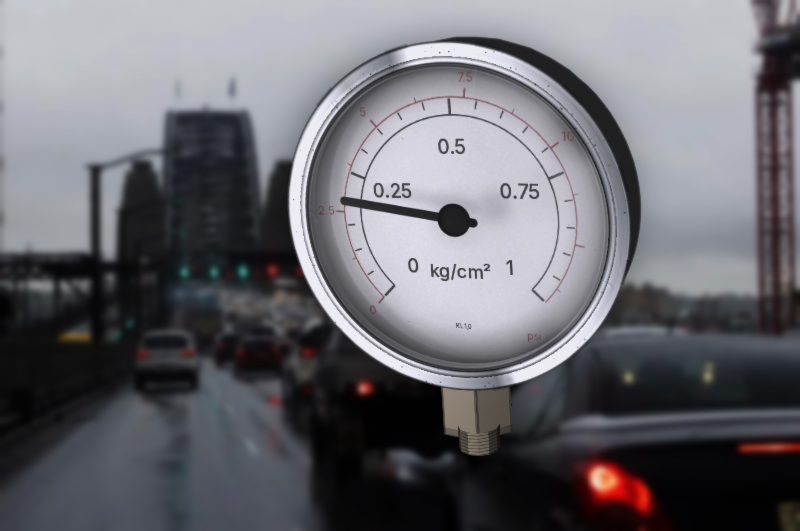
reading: {"value": 0.2, "unit": "kg/cm²"}
